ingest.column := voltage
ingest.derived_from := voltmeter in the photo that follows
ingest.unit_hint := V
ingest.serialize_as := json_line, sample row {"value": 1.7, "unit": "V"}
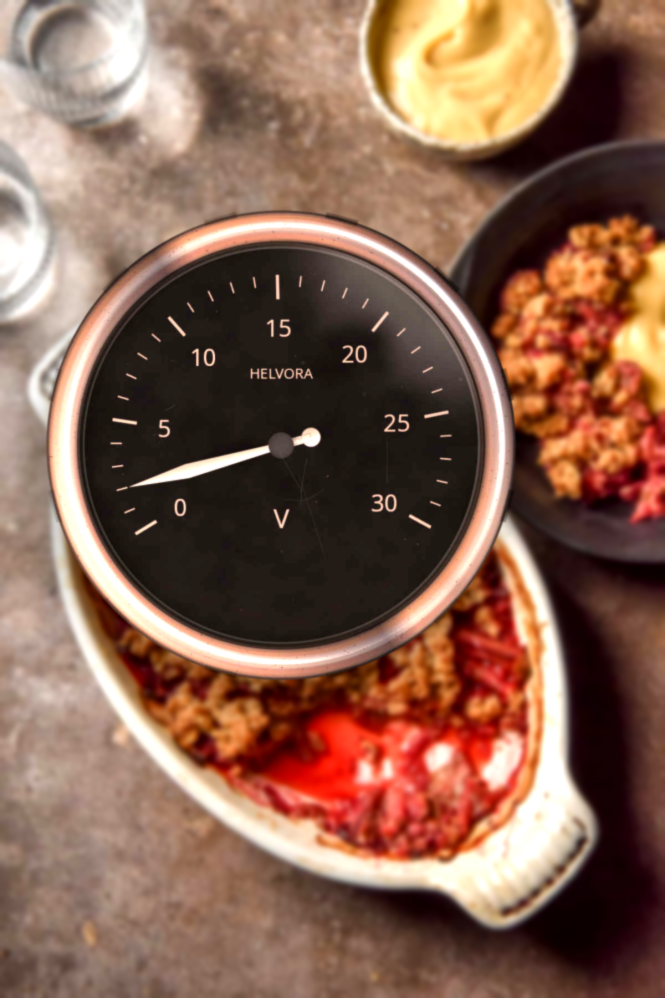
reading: {"value": 2, "unit": "V"}
